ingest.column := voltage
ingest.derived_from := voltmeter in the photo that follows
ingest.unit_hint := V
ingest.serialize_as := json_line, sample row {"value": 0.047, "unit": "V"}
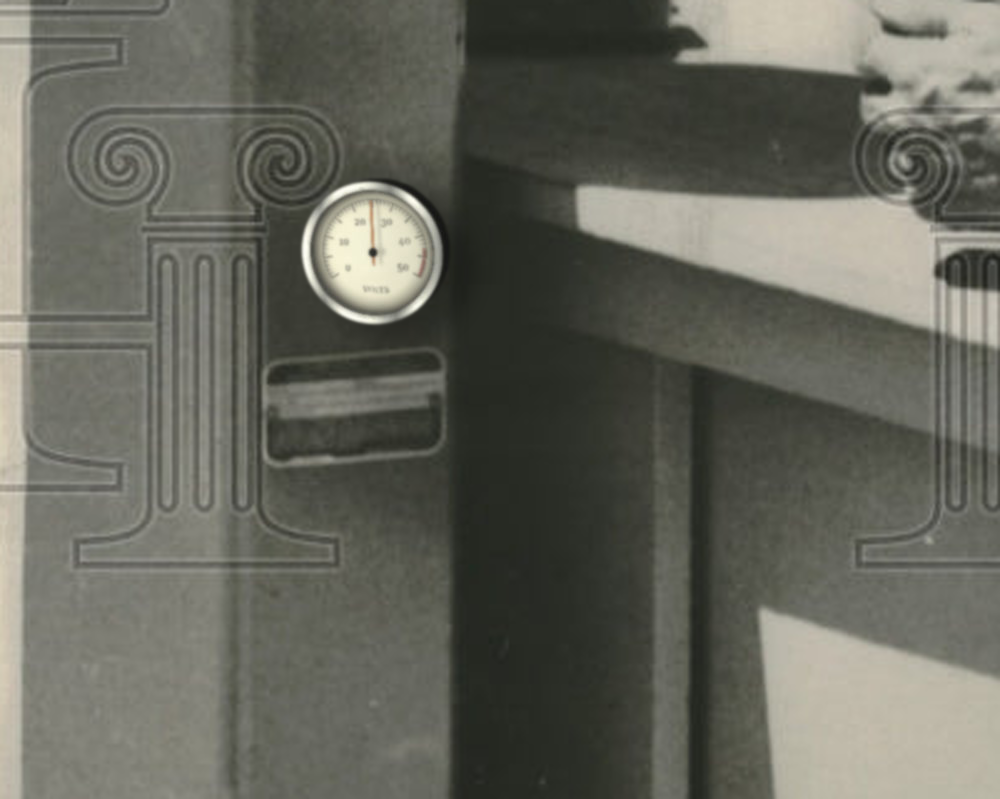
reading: {"value": 25, "unit": "V"}
